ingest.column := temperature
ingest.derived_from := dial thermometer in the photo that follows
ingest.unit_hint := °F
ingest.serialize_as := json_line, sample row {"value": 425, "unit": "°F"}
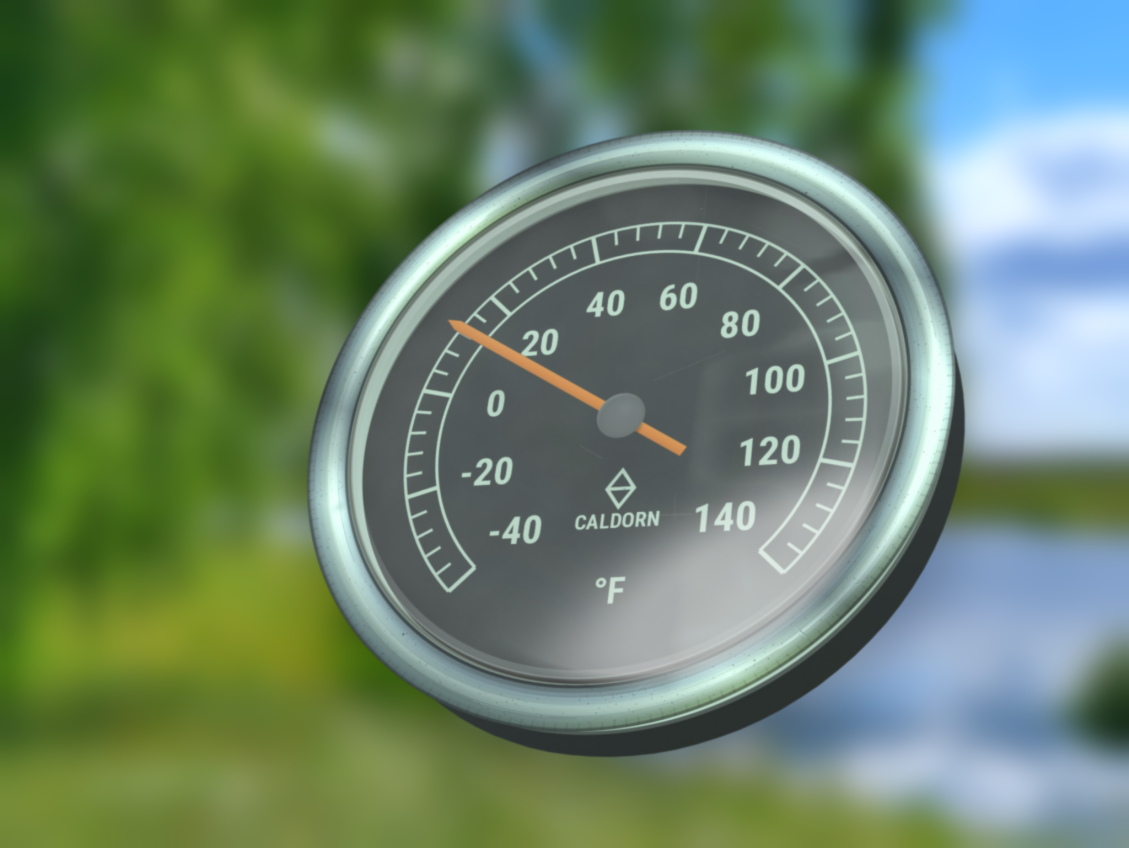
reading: {"value": 12, "unit": "°F"}
